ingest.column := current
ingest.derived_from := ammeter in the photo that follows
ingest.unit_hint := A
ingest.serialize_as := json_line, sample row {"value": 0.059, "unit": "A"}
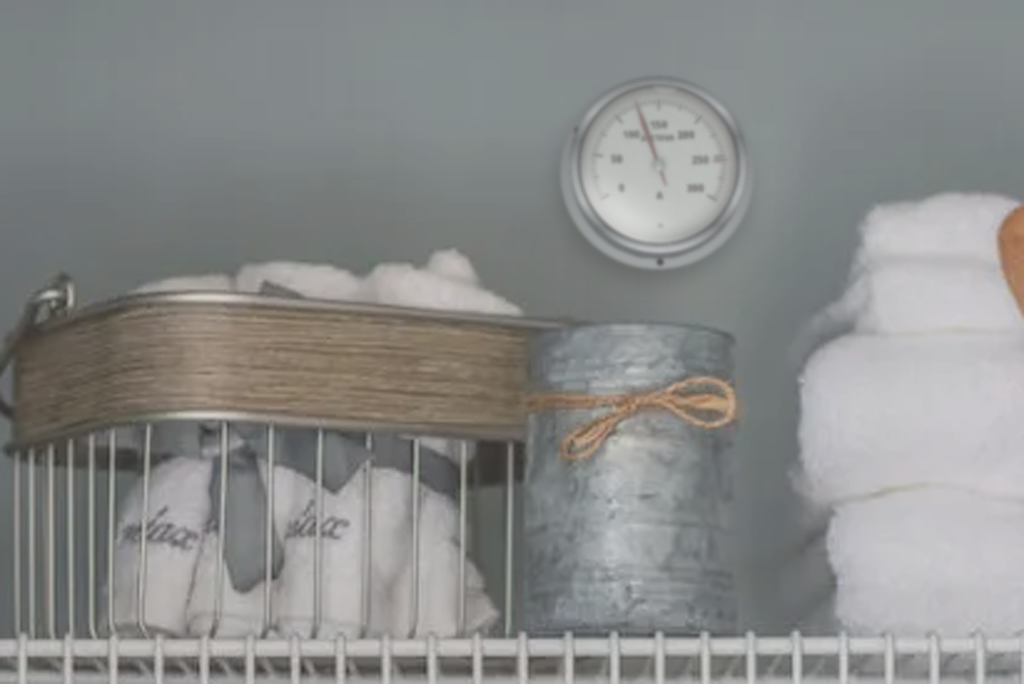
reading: {"value": 125, "unit": "A"}
